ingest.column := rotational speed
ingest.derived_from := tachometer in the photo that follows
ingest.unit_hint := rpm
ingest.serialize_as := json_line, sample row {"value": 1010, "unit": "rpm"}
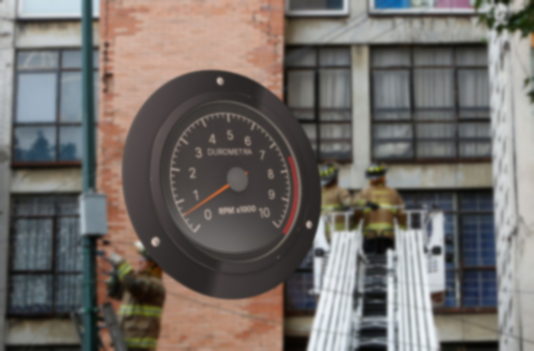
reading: {"value": 600, "unit": "rpm"}
